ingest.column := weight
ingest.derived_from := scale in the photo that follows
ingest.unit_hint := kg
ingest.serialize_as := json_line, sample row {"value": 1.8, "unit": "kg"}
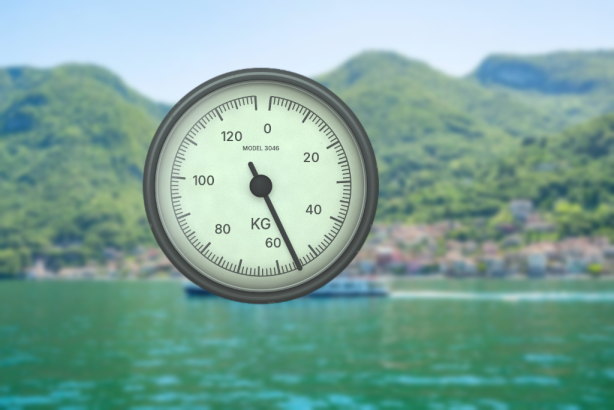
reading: {"value": 55, "unit": "kg"}
